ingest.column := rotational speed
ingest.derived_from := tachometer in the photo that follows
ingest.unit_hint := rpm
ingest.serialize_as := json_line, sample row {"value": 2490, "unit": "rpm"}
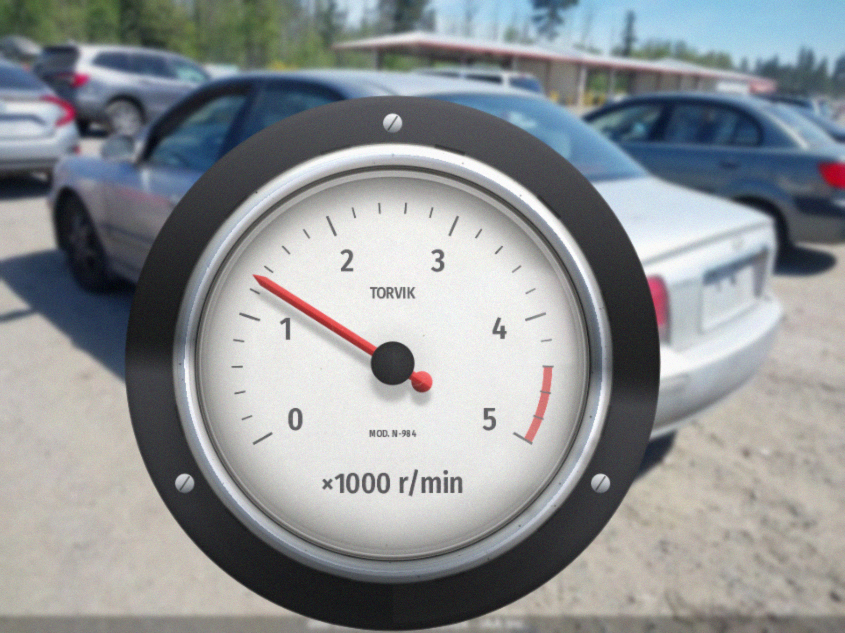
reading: {"value": 1300, "unit": "rpm"}
